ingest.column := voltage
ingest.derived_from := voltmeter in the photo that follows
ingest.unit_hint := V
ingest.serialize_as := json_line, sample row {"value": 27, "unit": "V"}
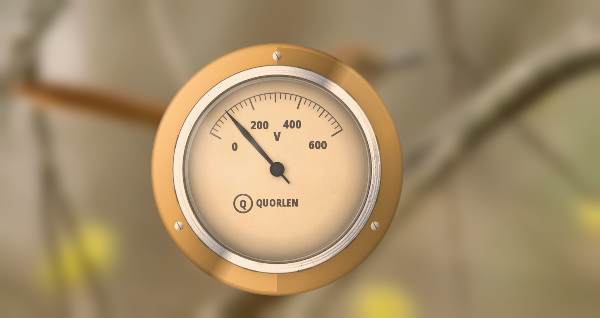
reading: {"value": 100, "unit": "V"}
